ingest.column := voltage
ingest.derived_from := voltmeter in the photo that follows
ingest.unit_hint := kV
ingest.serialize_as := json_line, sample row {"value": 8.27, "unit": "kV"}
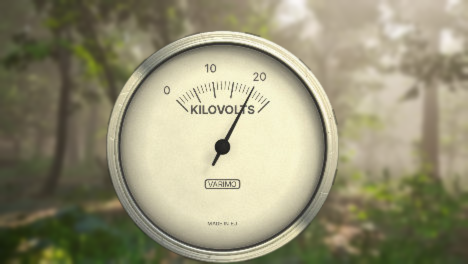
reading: {"value": 20, "unit": "kV"}
